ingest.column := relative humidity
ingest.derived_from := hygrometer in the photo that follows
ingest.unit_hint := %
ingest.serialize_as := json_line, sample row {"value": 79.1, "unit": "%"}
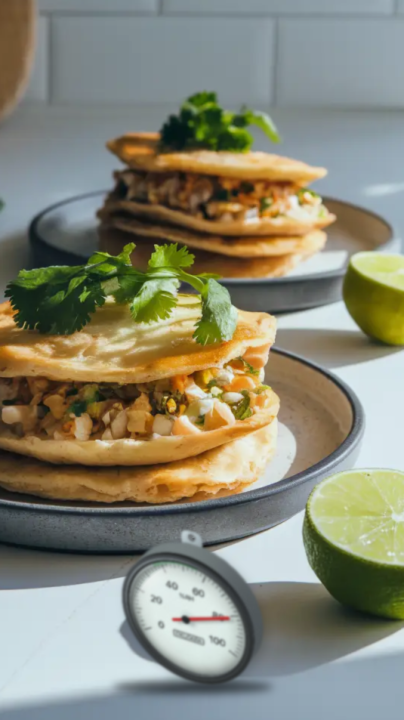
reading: {"value": 80, "unit": "%"}
